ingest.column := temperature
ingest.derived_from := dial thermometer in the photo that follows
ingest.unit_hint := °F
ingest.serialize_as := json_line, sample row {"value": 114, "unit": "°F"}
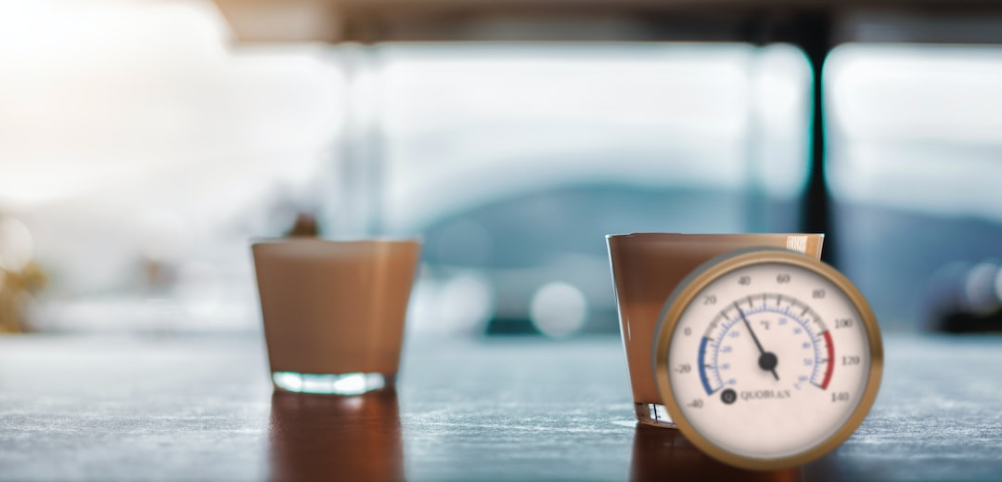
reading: {"value": 30, "unit": "°F"}
